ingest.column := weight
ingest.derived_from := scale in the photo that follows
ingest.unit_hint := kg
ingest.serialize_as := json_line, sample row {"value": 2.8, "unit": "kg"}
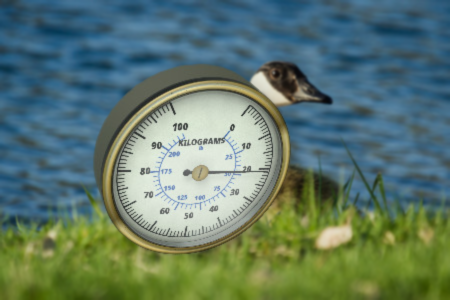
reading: {"value": 20, "unit": "kg"}
